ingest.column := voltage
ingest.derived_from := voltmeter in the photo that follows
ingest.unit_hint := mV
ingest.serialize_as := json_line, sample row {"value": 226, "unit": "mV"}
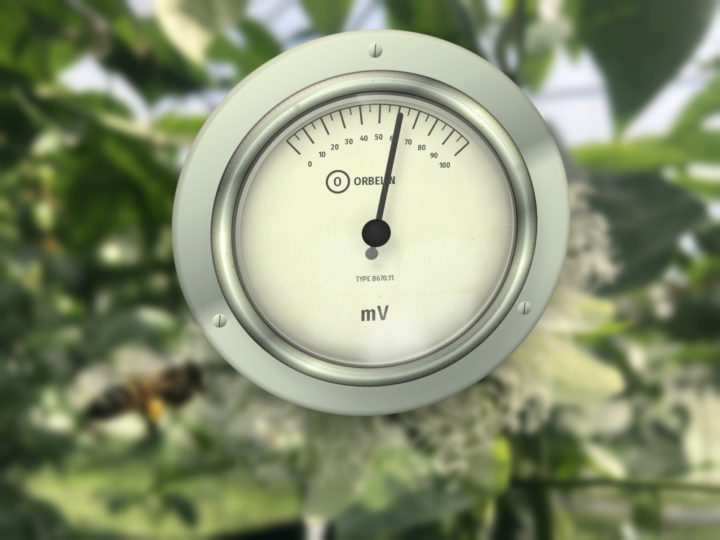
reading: {"value": 60, "unit": "mV"}
